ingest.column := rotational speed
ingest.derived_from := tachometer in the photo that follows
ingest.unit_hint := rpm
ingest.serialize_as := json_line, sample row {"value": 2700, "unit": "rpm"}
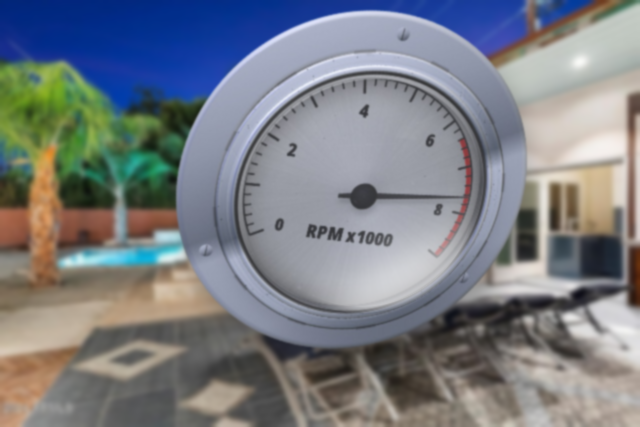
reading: {"value": 7600, "unit": "rpm"}
